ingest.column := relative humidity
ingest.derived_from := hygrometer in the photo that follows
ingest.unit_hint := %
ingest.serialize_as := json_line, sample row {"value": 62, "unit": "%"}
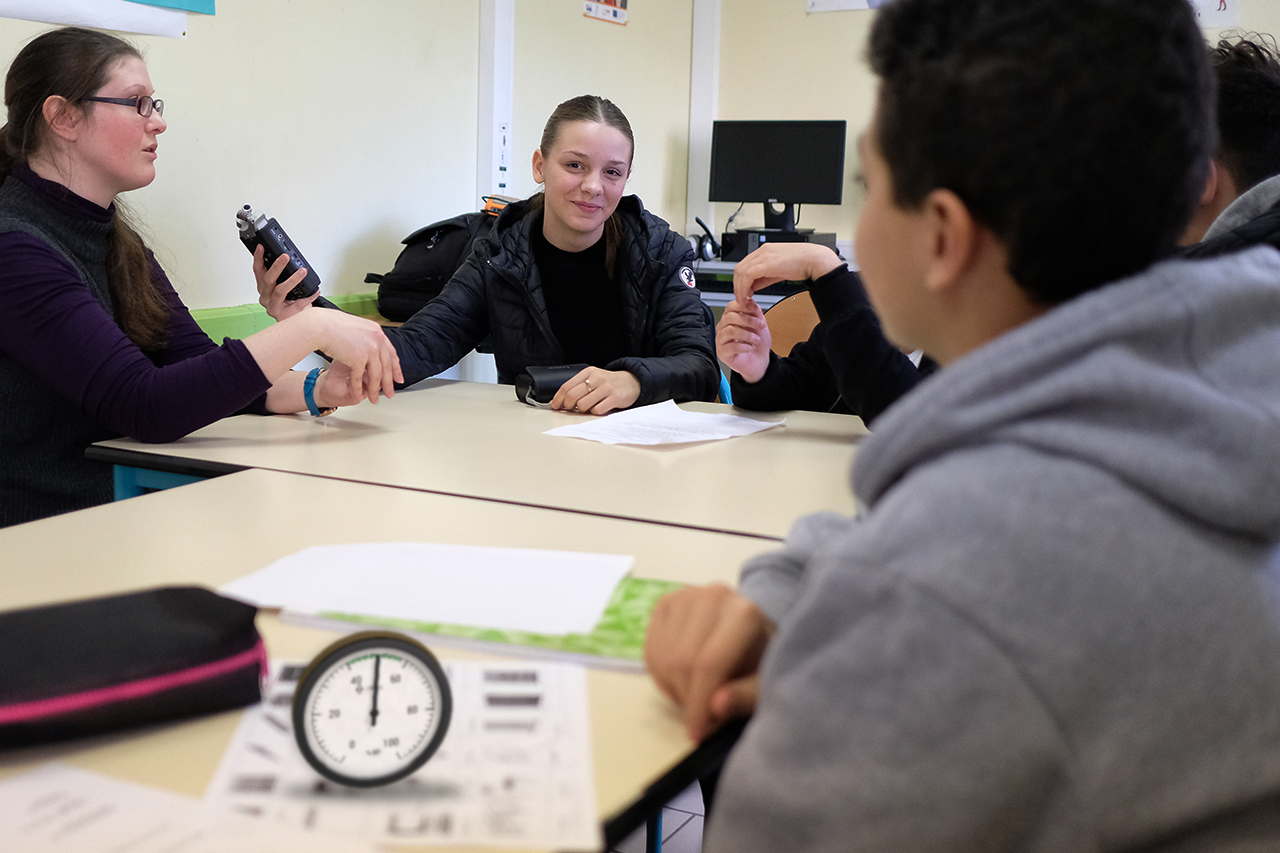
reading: {"value": 50, "unit": "%"}
